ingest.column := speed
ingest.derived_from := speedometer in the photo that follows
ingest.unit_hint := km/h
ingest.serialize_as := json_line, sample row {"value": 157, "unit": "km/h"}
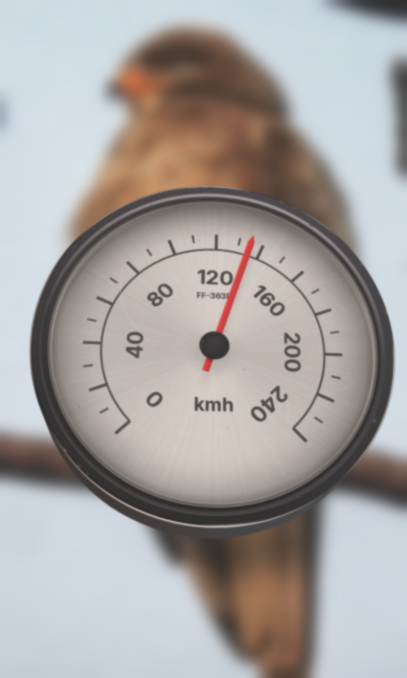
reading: {"value": 135, "unit": "km/h"}
